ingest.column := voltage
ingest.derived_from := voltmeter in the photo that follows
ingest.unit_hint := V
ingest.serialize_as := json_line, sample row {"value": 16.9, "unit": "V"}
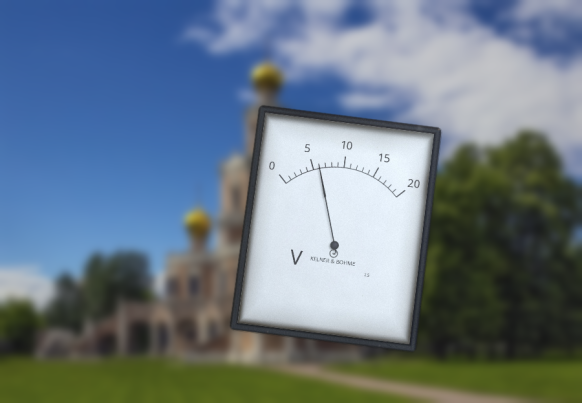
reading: {"value": 6, "unit": "V"}
